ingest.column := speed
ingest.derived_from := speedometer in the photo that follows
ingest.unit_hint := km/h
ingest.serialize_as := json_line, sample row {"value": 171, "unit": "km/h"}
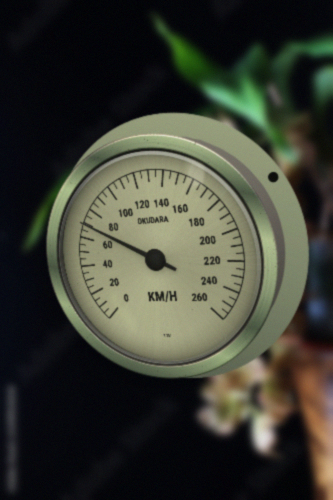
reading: {"value": 70, "unit": "km/h"}
